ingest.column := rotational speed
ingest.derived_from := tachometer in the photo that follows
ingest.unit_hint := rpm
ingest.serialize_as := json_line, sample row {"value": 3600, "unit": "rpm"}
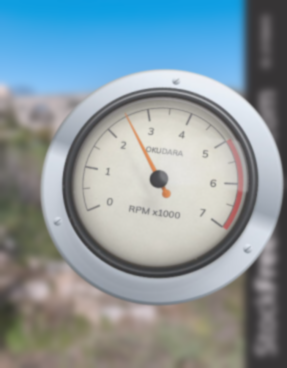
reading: {"value": 2500, "unit": "rpm"}
